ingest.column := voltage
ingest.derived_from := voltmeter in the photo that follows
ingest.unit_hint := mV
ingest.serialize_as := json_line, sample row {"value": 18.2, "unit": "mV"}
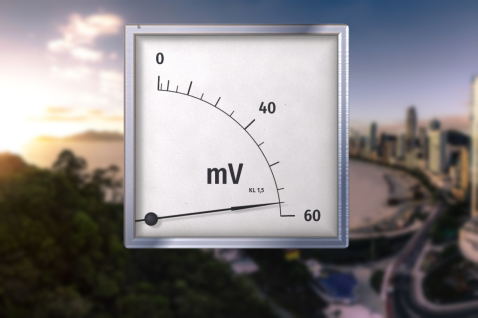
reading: {"value": 57.5, "unit": "mV"}
